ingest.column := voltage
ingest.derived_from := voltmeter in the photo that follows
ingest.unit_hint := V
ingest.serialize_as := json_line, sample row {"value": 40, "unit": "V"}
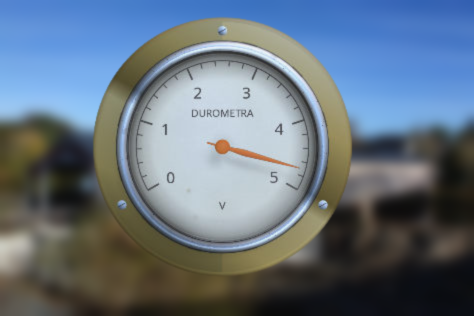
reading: {"value": 4.7, "unit": "V"}
